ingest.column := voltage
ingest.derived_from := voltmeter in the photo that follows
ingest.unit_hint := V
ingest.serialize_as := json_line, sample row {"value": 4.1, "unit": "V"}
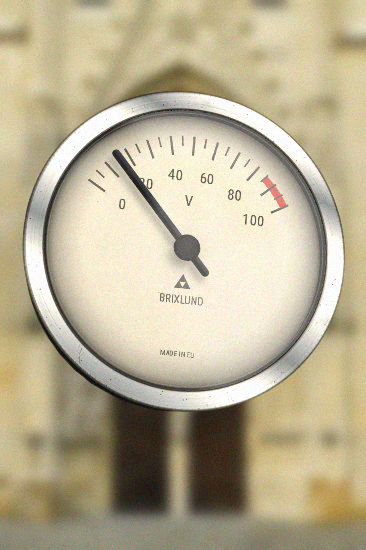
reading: {"value": 15, "unit": "V"}
